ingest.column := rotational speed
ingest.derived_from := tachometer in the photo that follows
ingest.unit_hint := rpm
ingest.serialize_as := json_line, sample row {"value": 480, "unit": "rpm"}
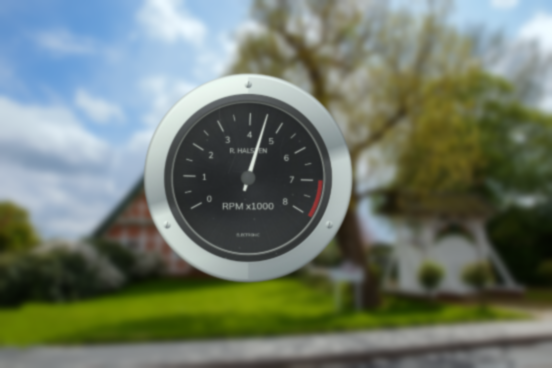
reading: {"value": 4500, "unit": "rpm"}
